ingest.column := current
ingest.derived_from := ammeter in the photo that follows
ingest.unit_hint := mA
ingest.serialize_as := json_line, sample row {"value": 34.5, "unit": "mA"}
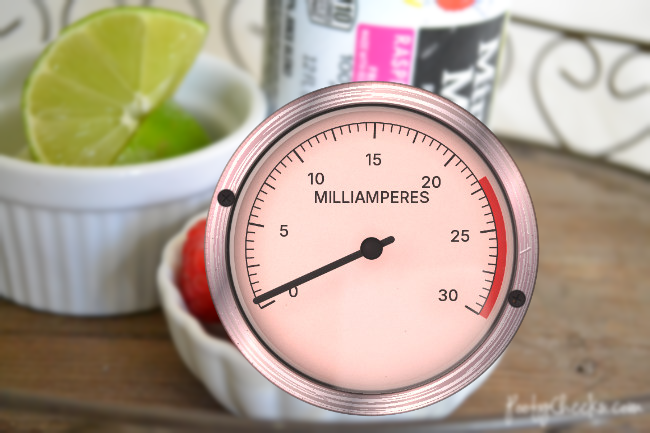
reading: {"value": 0.5, "unit": "mA"}
